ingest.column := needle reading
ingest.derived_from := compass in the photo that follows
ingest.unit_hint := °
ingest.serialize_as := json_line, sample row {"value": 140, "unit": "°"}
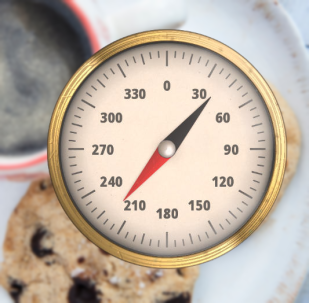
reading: {"value": 220, "unit": "°"}
